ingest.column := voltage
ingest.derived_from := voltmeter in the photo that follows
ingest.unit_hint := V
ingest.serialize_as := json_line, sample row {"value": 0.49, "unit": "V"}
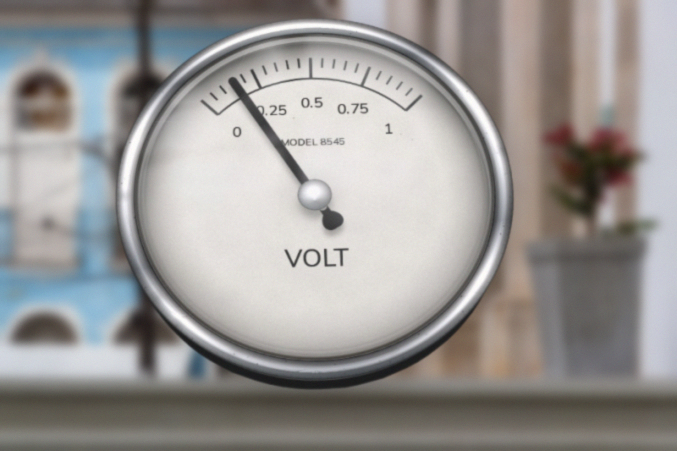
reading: {"value": 0.15, "unit": "V"}
